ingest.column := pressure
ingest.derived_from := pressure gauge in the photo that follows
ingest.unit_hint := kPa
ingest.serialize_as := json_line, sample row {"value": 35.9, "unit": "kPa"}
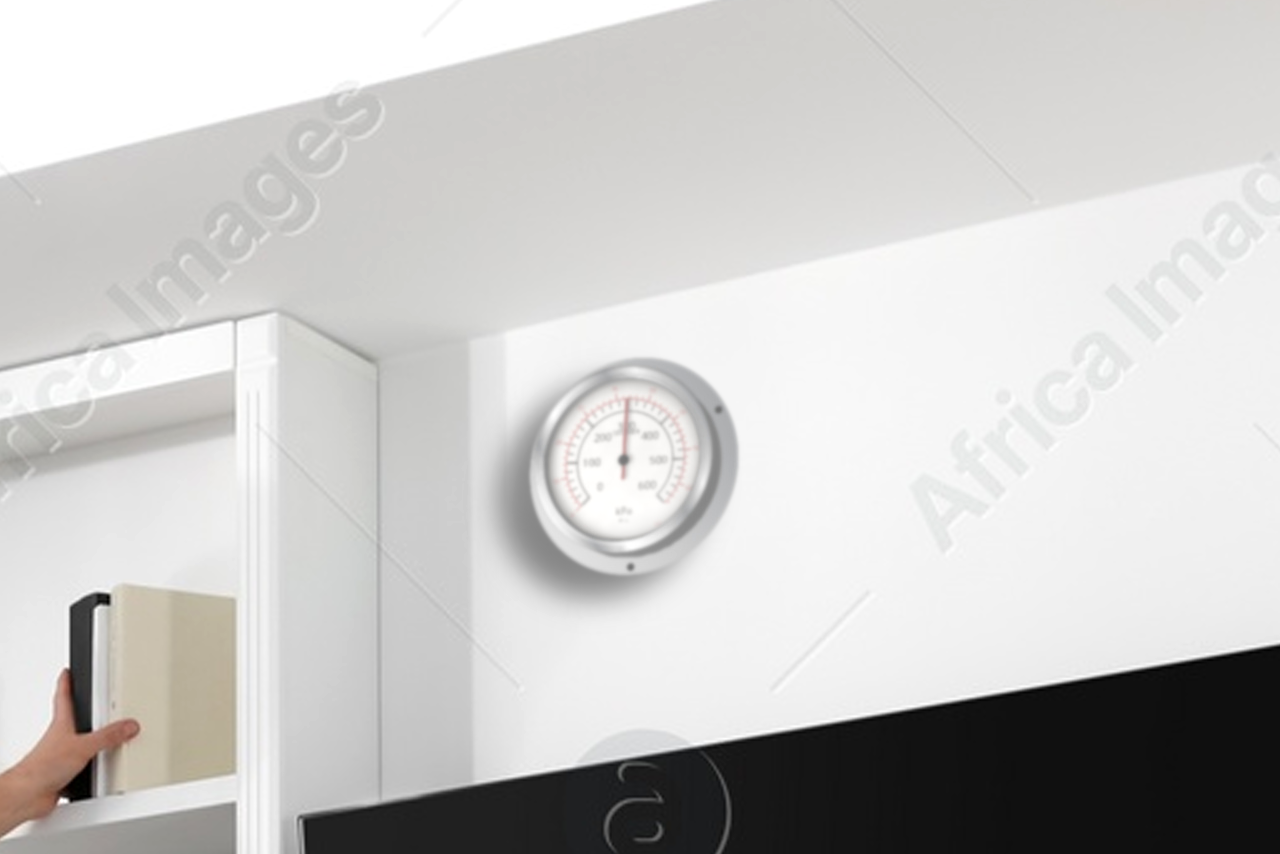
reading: {"value": 300, "unit": "kPa"}
